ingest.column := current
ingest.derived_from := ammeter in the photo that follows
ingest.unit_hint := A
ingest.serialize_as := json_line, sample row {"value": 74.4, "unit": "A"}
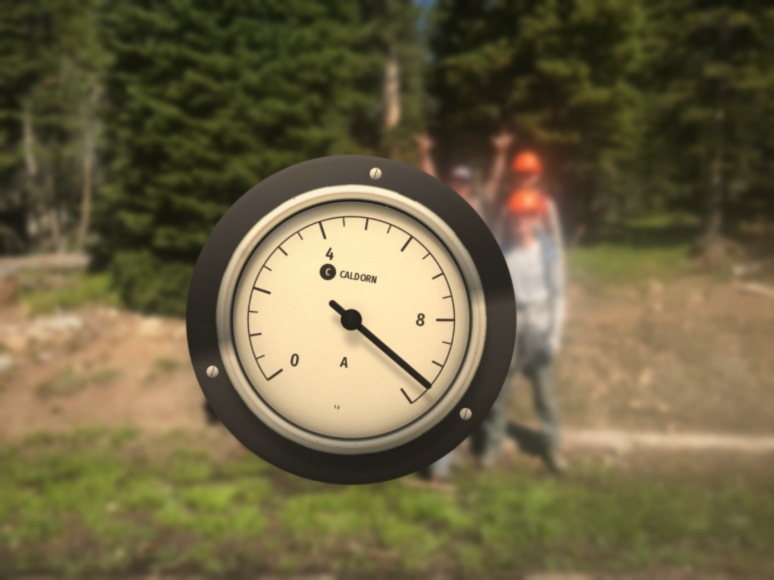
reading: {"value": 9.5, "unit": "A"}
